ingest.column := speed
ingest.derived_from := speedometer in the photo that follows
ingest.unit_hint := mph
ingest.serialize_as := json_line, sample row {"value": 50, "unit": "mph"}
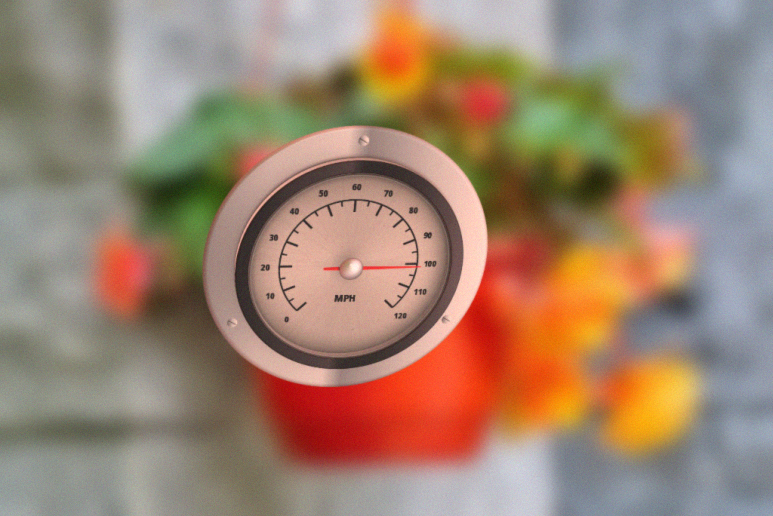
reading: {"value": 100, "unit": "mph"}
